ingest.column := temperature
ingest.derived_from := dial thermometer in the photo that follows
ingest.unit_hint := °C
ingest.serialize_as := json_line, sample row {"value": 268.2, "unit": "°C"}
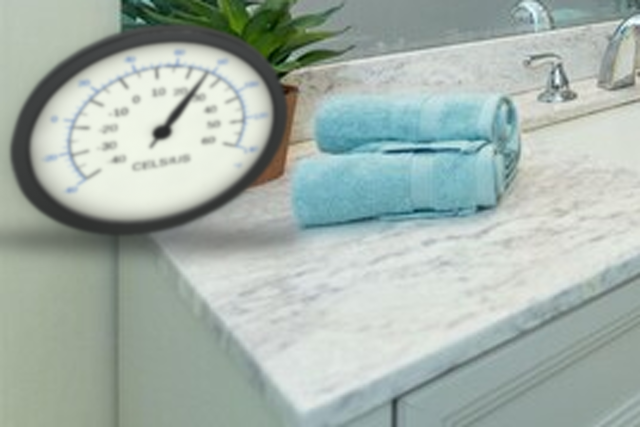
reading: {"value": 25, "unit": "°C"}
